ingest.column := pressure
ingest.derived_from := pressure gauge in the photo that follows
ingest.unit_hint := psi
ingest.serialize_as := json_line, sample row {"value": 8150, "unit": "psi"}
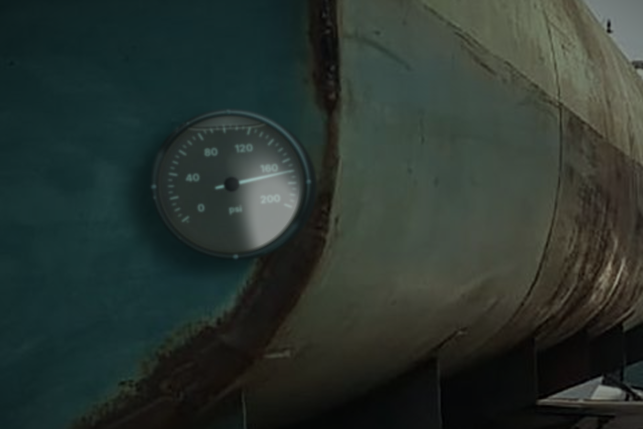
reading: {"value": 170, "unit": "psi"}
